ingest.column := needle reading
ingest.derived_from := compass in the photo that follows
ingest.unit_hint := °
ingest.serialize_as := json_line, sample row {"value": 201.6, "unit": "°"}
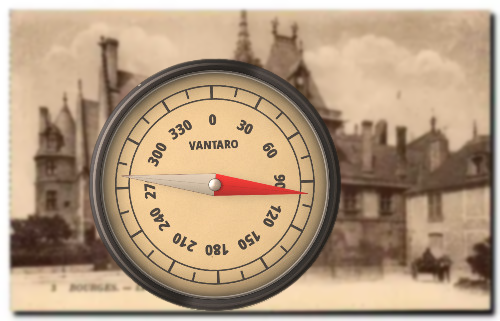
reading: {"value": 97.5, "unit": "°"}
